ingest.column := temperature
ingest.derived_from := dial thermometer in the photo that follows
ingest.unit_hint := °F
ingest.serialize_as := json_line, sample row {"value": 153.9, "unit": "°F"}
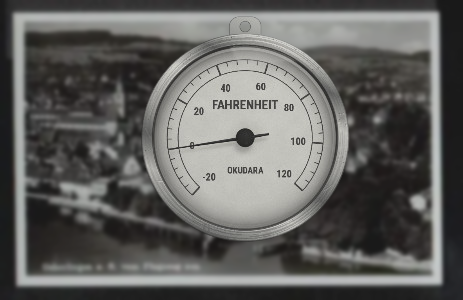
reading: {"value": 0, "unit": "°F"}
